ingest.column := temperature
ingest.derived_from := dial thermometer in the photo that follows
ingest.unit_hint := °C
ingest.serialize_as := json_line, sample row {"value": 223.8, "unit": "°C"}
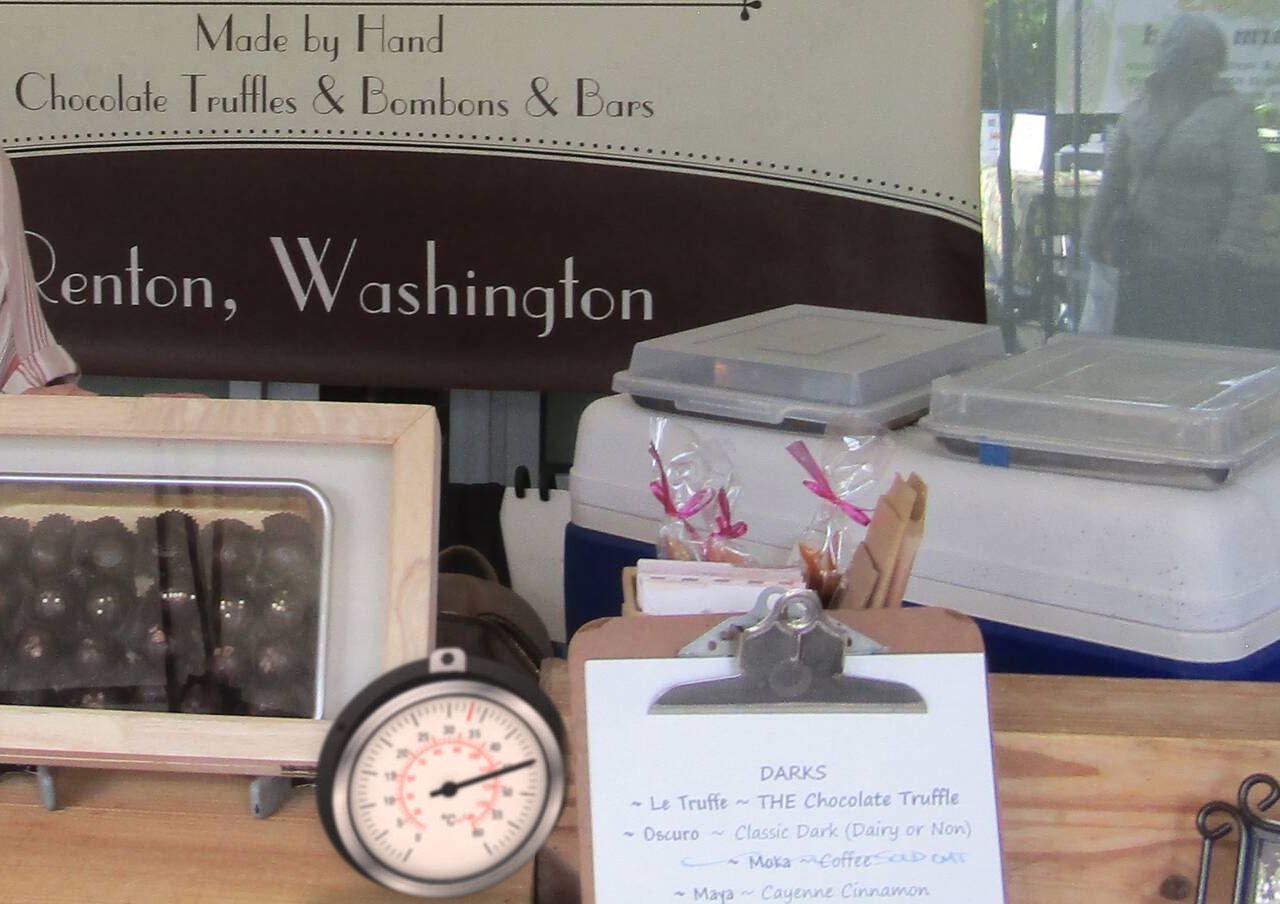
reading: {"value": 45, "unit": "°C"}
